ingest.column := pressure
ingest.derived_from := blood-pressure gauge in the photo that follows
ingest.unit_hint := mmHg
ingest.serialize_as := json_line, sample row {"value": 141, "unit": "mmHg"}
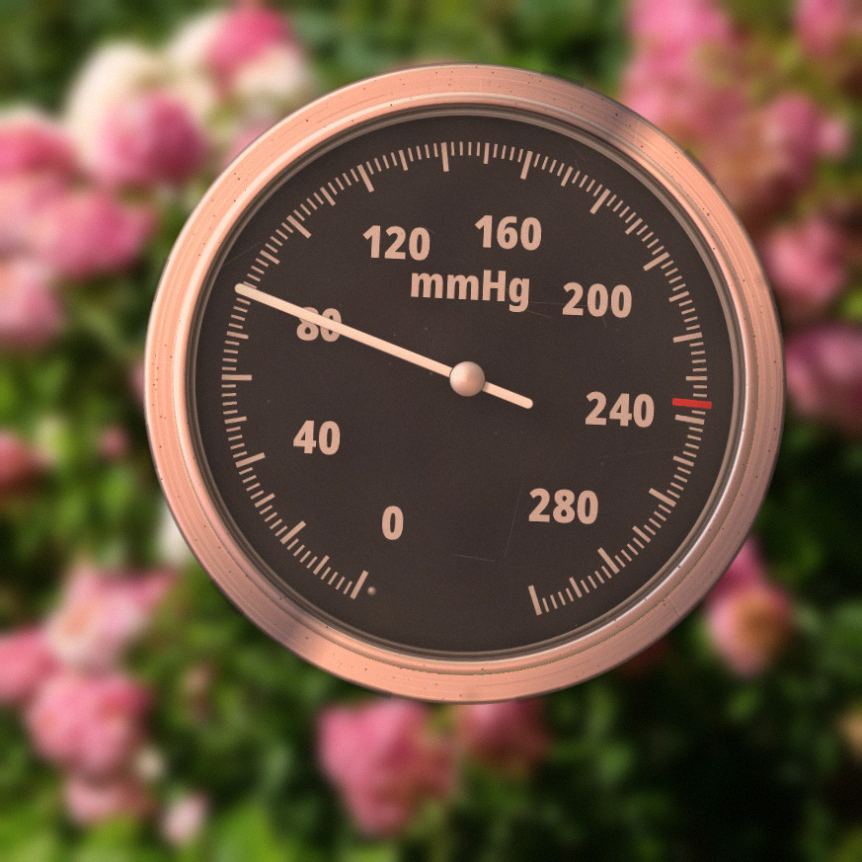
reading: {"value": 80, "unit": "mmHg"}
